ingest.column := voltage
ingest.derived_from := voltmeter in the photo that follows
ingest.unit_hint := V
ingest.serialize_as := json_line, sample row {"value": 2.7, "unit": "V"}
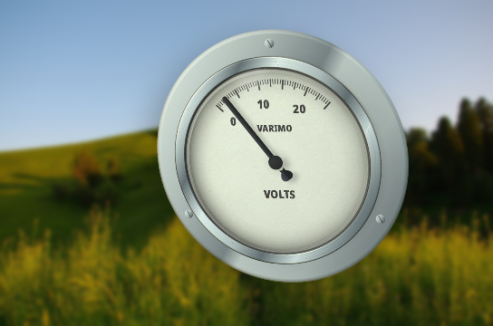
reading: {"value": 2.5, "unit": "V"}
